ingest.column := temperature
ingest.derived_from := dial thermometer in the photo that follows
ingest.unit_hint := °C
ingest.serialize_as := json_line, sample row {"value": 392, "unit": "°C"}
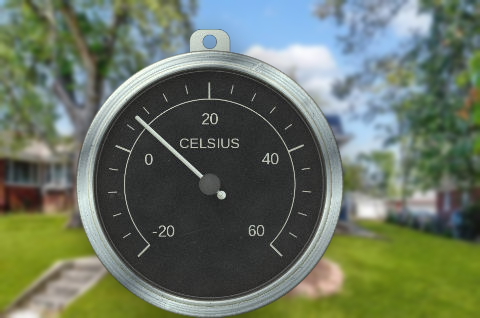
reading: {"value": 6, "unit": "°C"}
